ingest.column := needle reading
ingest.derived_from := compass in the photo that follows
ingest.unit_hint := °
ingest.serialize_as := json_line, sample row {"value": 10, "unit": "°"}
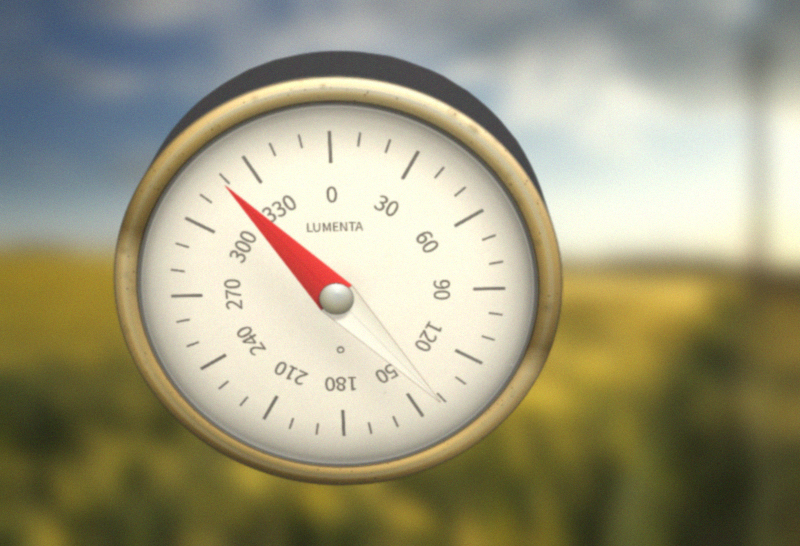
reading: {"value": 320, "unit": "°"}
